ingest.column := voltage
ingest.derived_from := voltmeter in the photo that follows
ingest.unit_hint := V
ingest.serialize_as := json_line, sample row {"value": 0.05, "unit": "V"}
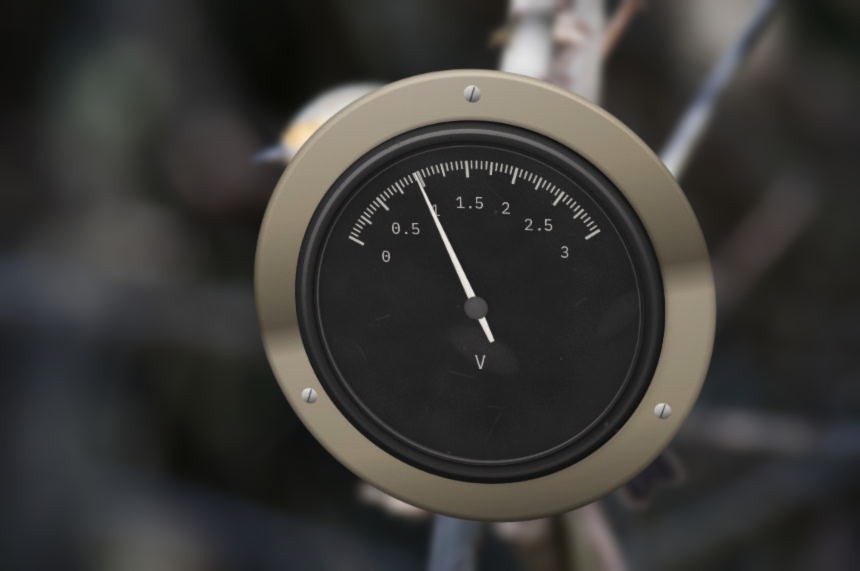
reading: {"value": 1, "unit": "V"}
